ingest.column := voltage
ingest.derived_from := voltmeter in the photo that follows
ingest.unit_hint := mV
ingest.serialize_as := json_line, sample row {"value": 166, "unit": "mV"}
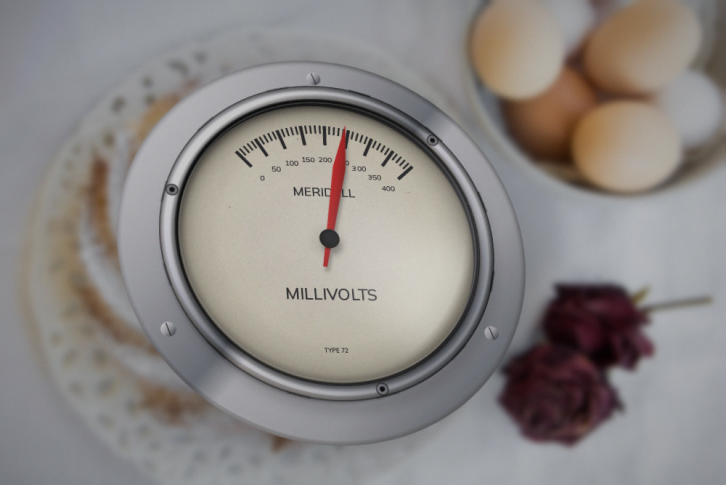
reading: {"value": 240, "unit": "mV"}
